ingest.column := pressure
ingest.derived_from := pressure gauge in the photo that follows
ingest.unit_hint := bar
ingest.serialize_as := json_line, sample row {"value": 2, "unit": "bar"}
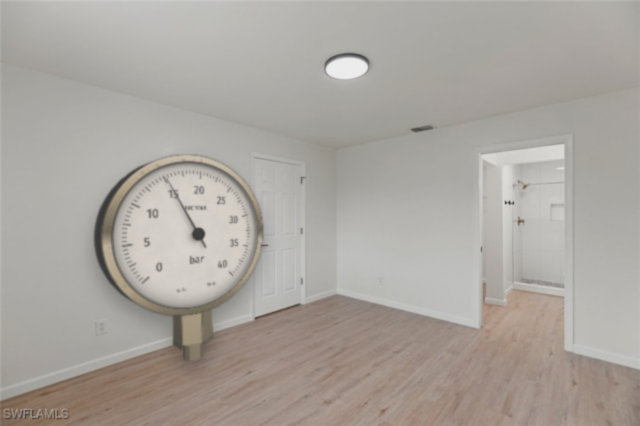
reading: {"value": 15, "unit": "bar"}
